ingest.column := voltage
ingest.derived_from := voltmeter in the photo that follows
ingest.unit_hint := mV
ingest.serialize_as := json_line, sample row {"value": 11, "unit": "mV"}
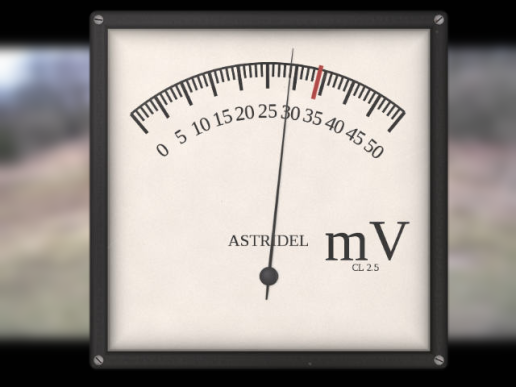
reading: {"value": 29, "unit": "mV"}
